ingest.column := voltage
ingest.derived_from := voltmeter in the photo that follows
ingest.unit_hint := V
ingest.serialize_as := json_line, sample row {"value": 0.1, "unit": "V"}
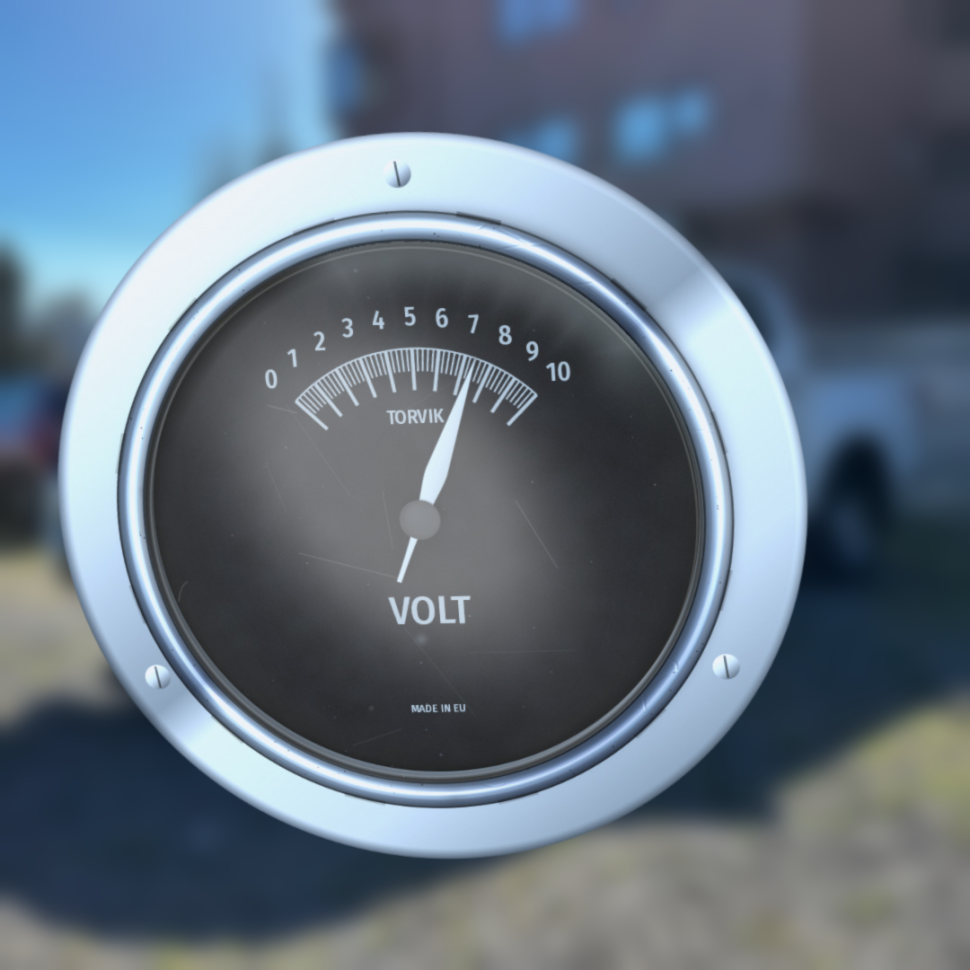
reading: {"value": 7.4, "unit": "V"}
